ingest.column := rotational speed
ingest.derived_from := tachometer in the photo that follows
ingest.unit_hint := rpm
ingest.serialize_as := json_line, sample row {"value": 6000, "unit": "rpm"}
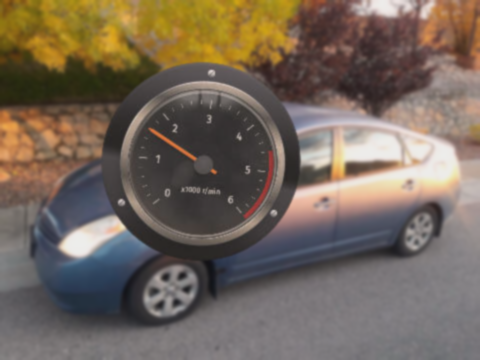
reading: {"value": 1600, "unit": "rpm"}
